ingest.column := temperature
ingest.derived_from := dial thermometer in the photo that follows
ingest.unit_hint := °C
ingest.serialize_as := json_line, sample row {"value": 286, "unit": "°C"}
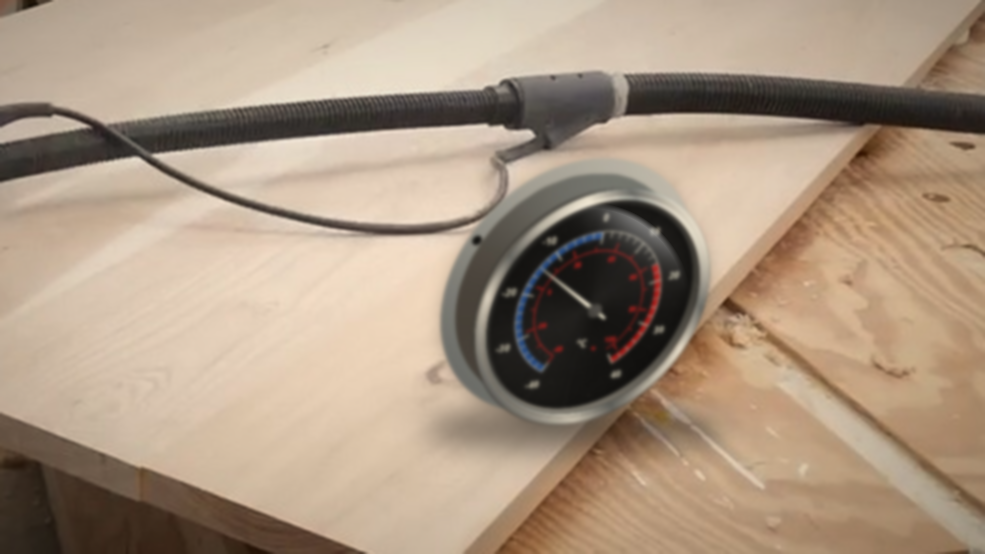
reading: {"value": -14, "unit": "°C"}
